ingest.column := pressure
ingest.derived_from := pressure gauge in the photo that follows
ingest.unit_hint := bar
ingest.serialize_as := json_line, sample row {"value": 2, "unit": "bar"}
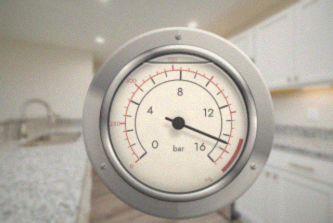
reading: {"value": 14.5, "unit": "bar"}
